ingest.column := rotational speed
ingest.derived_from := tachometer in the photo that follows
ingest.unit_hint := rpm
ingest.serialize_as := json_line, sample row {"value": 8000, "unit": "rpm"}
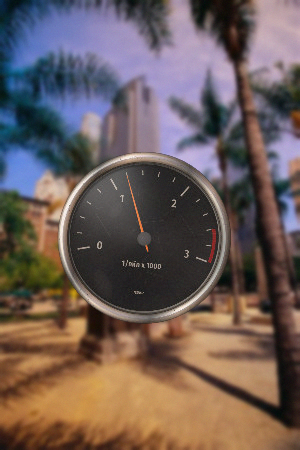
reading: {"value": 1200, "unit": "rpm"}
